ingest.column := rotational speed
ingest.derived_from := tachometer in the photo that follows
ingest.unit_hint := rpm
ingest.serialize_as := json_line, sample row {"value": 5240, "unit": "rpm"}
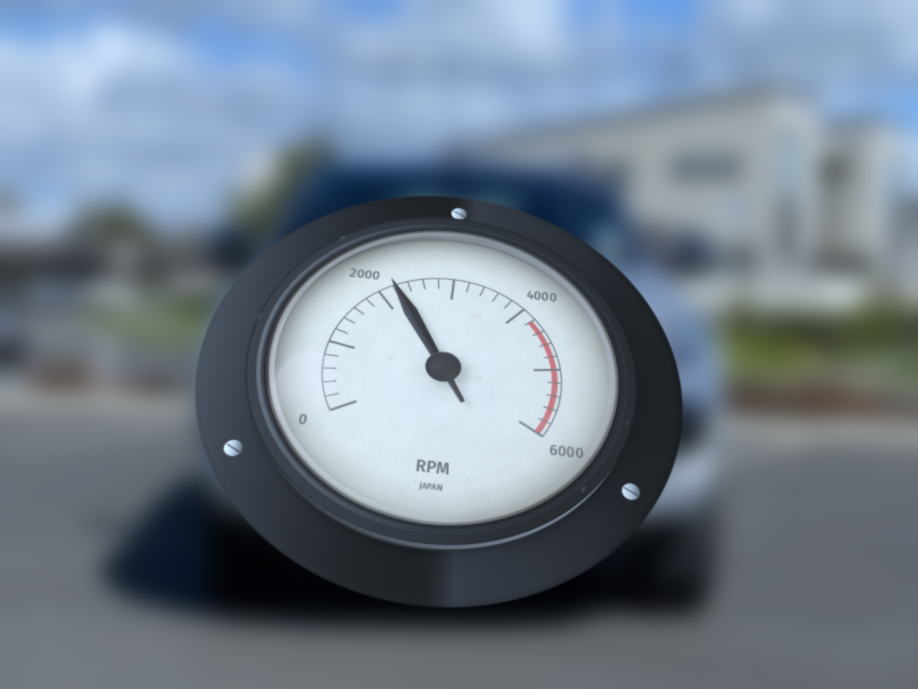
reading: {"value": 2200, "unit": "rpm"}
